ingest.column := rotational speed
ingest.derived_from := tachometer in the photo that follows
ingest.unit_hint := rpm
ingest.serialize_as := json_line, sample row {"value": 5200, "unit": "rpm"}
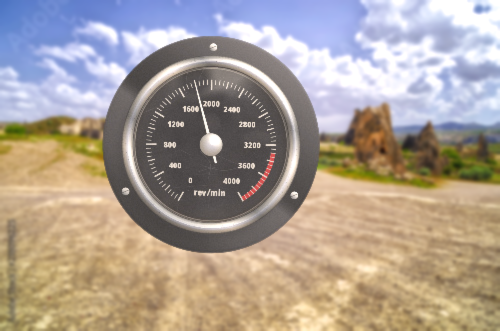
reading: {"value": 1800, "unit": "rpm"}
